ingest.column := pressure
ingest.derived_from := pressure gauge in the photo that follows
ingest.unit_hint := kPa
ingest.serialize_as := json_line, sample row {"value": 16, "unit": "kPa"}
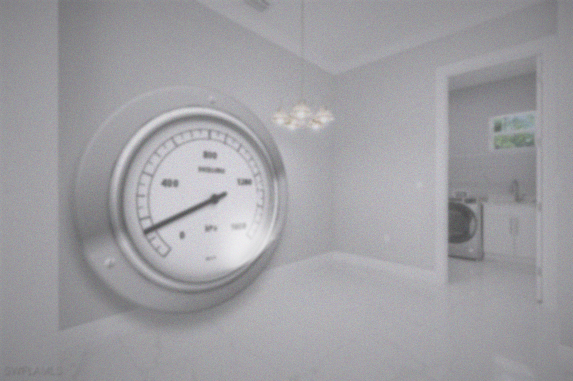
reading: {"value": 150, "unit": "kPa"}
